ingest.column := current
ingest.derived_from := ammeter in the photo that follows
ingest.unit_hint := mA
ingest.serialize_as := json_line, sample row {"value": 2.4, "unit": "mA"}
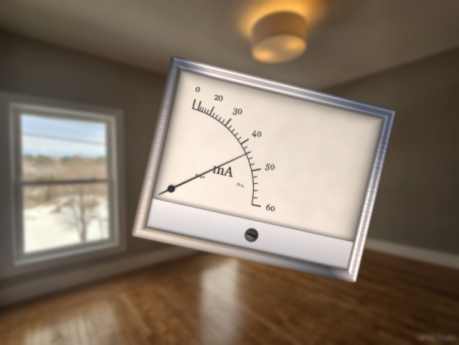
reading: {"value": 44, "unit": "mA"}
